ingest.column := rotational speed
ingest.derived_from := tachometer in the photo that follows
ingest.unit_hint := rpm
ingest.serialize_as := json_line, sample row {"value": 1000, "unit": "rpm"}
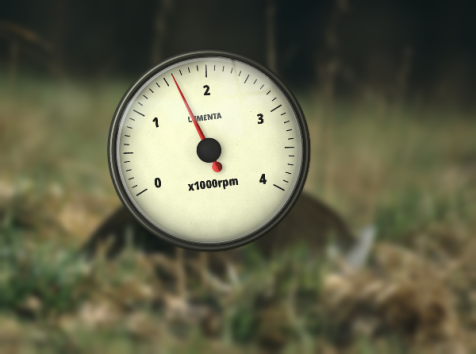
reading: {"value": 1600, "unit": "rpm"}
